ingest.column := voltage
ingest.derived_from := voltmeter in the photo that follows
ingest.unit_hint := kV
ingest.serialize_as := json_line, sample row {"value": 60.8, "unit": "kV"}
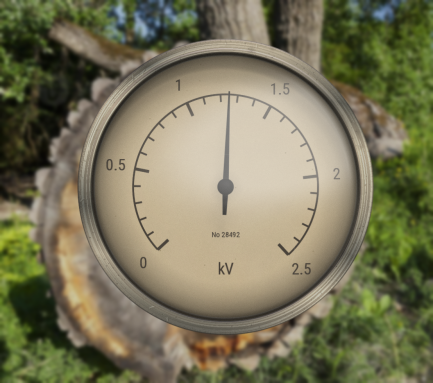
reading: {"value": 1.25, "unit": "kV"}
